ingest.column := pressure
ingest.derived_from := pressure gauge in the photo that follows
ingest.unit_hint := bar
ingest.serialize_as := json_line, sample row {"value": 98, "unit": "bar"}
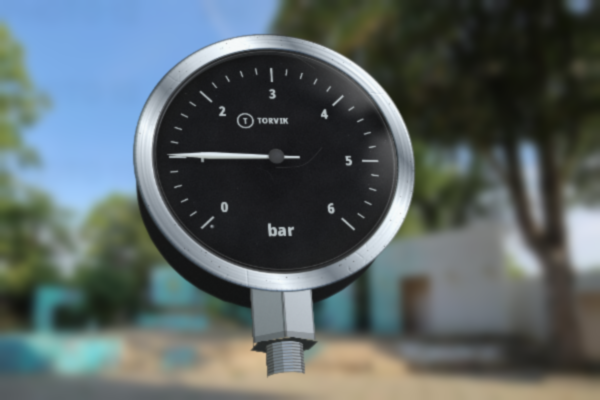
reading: {"value": 1, "unit": "bar"}
